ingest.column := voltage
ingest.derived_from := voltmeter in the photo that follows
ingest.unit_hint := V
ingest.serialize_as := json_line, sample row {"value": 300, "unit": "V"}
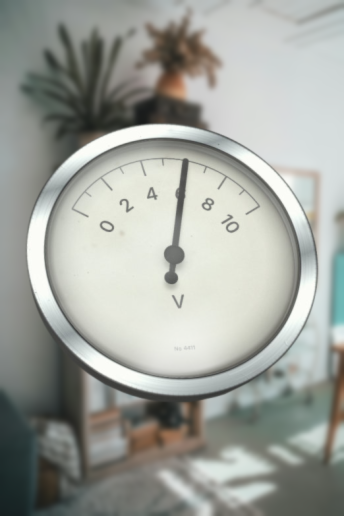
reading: {"value": 6, "unit": "V"}
